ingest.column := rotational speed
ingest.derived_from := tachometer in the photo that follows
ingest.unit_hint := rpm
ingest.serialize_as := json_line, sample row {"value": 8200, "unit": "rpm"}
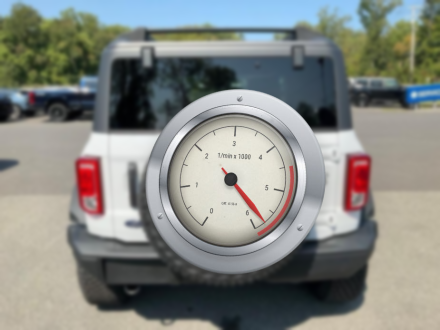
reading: {"value": 5750, "unit": "rpm"}
